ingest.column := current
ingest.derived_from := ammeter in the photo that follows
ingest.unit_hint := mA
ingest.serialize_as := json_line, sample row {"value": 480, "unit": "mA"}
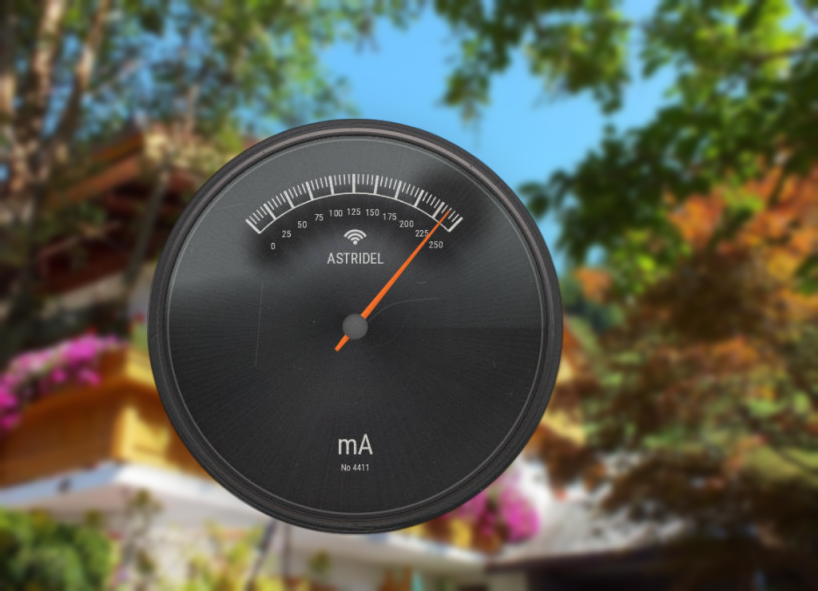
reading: {"value": 235, "unit": "mA"}
